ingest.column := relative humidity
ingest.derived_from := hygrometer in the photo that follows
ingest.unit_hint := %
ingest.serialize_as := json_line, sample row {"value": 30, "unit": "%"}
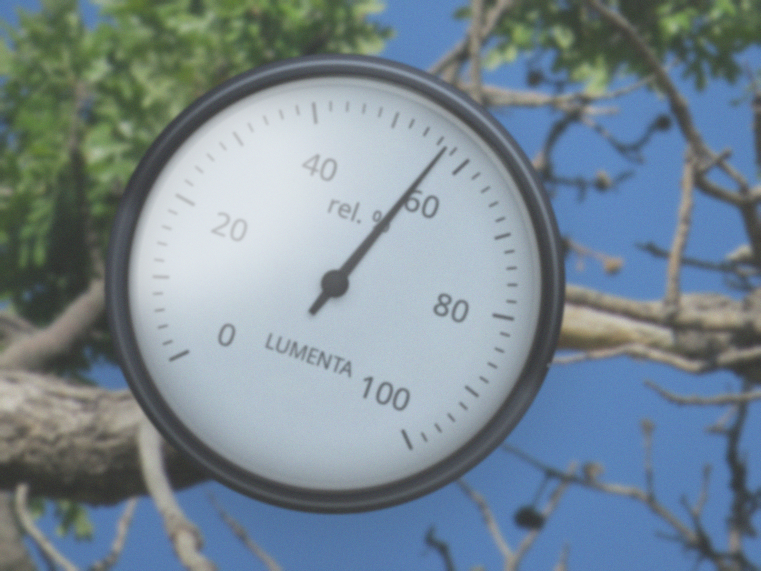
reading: {"value": 57, "unit": "%"}
